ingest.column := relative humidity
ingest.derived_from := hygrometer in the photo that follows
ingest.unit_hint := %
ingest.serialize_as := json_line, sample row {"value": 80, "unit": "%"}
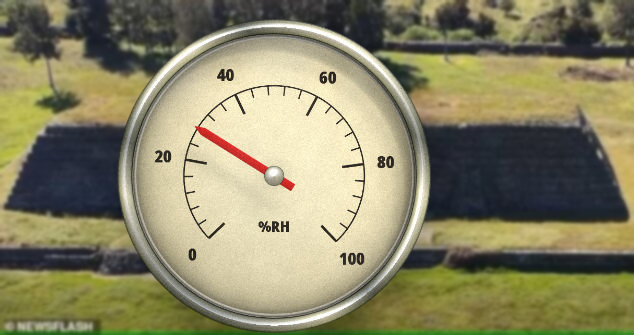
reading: {"value": 28, "unit": "%"}
